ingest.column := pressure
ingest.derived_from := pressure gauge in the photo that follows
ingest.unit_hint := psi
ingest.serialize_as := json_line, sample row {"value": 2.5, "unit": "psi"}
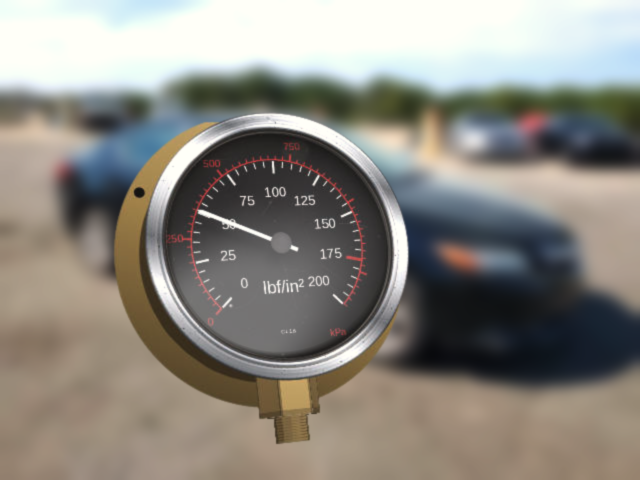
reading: {"value": 50, "unit": "psi"}
